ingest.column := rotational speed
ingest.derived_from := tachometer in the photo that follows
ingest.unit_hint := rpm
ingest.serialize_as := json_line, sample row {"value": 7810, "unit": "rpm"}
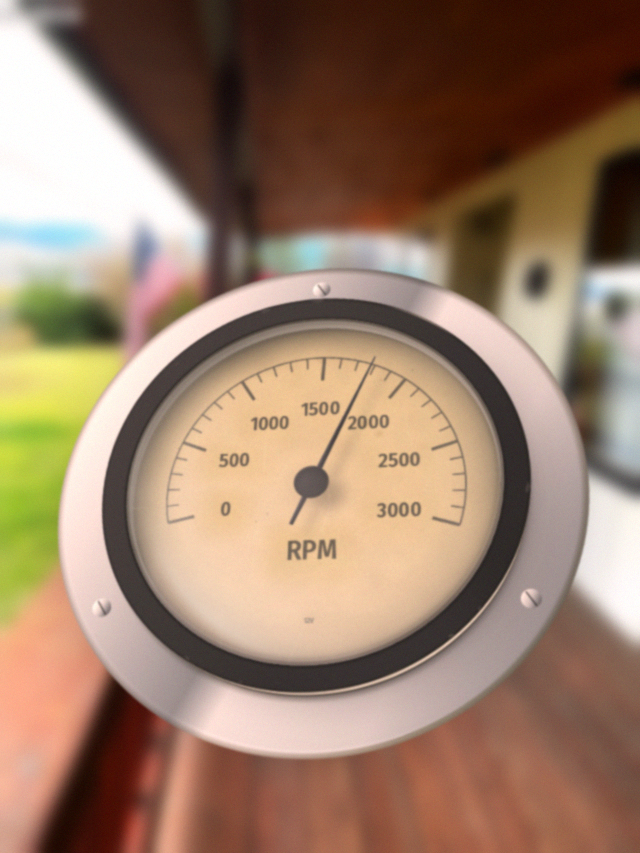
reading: {"value": 1800, "unit": "rpm"}
